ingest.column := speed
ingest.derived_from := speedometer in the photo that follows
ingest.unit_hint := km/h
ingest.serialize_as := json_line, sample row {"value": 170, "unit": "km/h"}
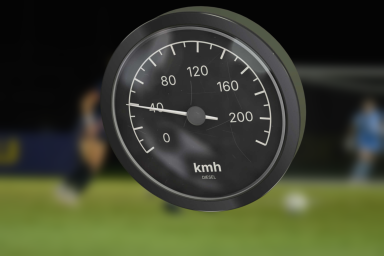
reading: {"value": 40, "unit": "km/h"}
